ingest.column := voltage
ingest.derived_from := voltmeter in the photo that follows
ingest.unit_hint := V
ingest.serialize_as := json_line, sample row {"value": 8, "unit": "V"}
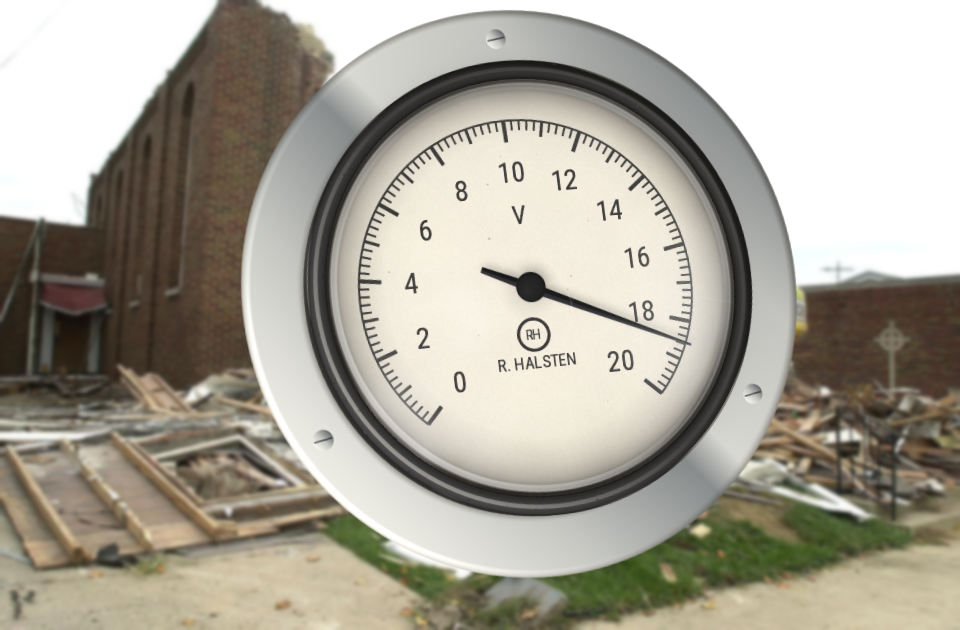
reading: {"value": 18.6, "unit": "V"}
